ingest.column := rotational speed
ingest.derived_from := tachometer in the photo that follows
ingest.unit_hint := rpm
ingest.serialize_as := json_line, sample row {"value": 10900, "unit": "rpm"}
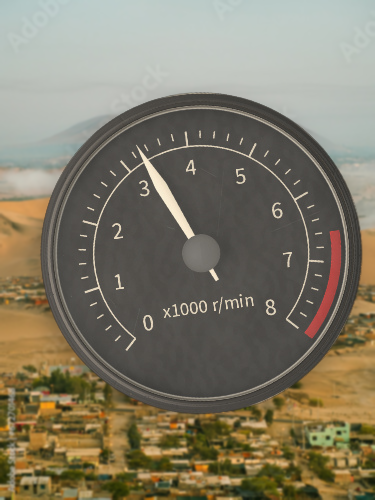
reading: {"value": 3300, "unit": "rpm"}
